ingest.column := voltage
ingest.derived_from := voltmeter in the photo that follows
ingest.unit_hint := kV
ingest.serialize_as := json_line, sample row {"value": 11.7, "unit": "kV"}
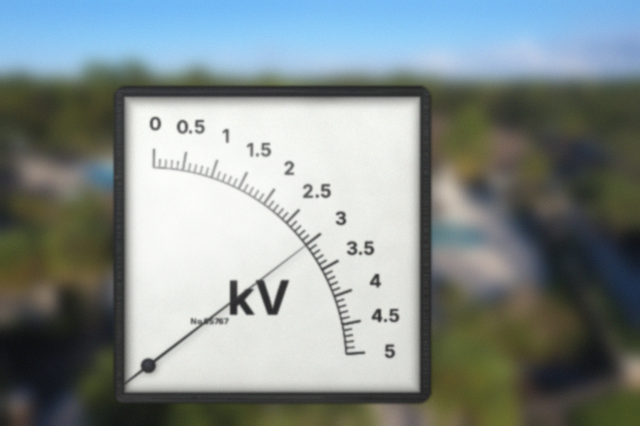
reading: {"value": 3, "unit": "kV"}
